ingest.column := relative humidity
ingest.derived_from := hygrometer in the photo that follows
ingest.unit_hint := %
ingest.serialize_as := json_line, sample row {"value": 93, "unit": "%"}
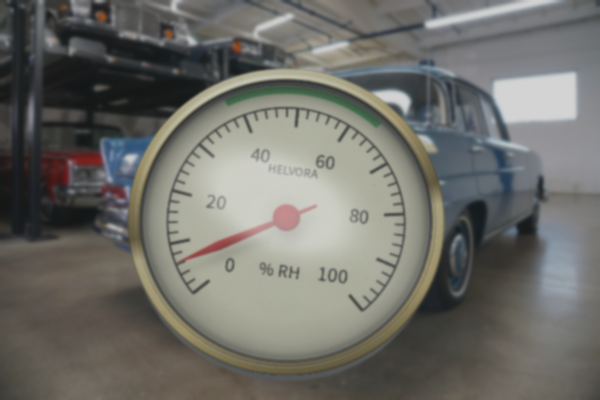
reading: {"value": 6, "unit": "%"}
